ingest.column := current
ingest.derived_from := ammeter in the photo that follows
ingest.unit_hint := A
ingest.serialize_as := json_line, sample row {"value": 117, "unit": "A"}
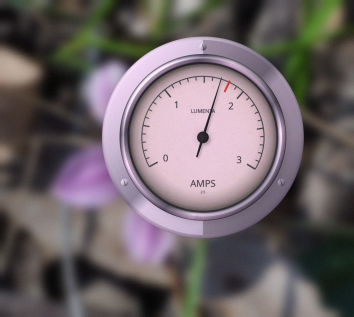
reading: {"value": 1.7, "unit": "A"}
